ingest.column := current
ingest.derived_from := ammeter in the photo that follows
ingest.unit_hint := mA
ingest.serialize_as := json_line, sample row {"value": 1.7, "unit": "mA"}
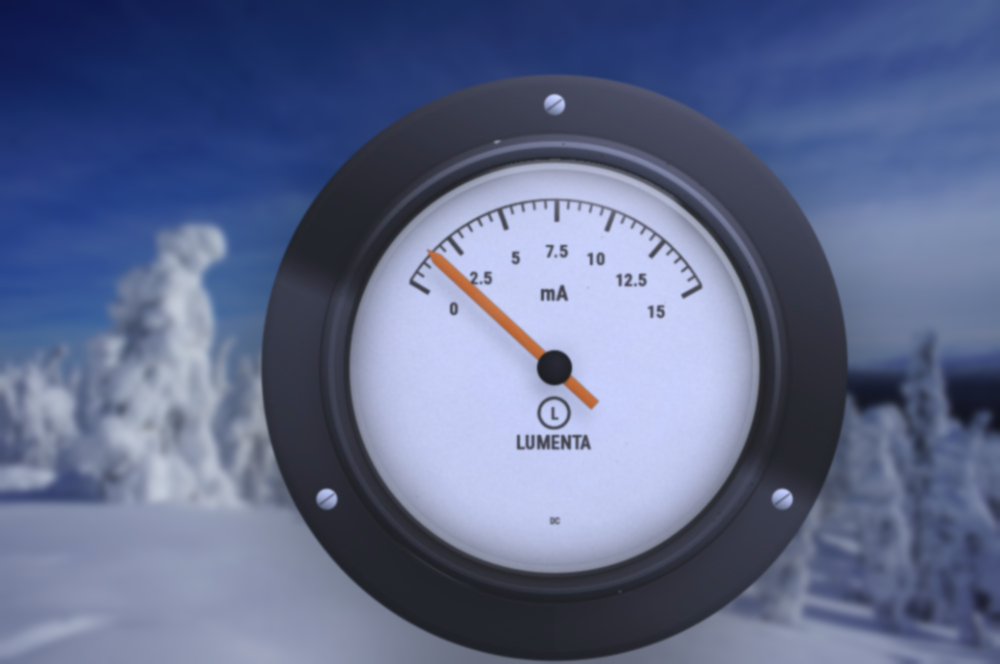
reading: {"value": 1.5, "unit": "mA"}
